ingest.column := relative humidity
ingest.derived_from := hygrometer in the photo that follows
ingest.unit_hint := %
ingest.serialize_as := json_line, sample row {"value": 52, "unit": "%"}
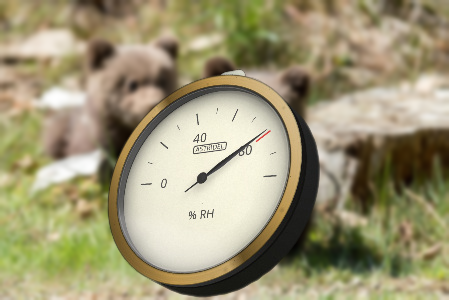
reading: {"value": 80, "unit": "%"}
